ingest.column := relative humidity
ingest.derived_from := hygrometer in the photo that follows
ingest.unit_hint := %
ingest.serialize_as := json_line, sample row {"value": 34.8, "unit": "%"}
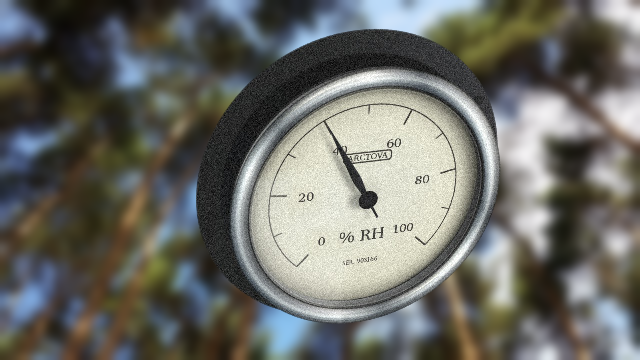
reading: {"value": 40, "unit": "%"}
